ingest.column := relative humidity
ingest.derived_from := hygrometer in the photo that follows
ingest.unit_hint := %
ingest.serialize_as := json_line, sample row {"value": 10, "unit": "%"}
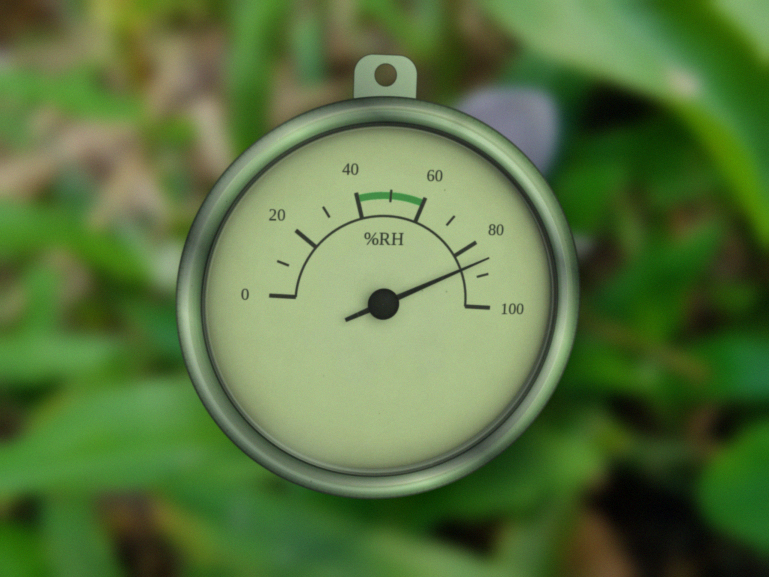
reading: {"value": 85, "unit": "%"}
